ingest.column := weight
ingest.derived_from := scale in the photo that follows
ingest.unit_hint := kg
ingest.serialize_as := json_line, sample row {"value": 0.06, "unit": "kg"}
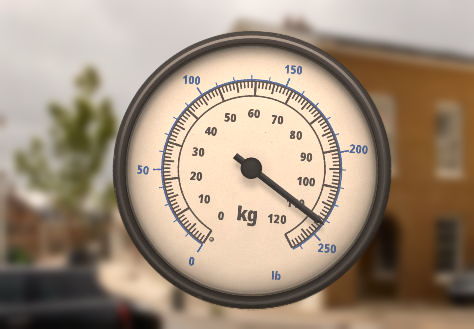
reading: {"value": 110, "unit": "kg"}
